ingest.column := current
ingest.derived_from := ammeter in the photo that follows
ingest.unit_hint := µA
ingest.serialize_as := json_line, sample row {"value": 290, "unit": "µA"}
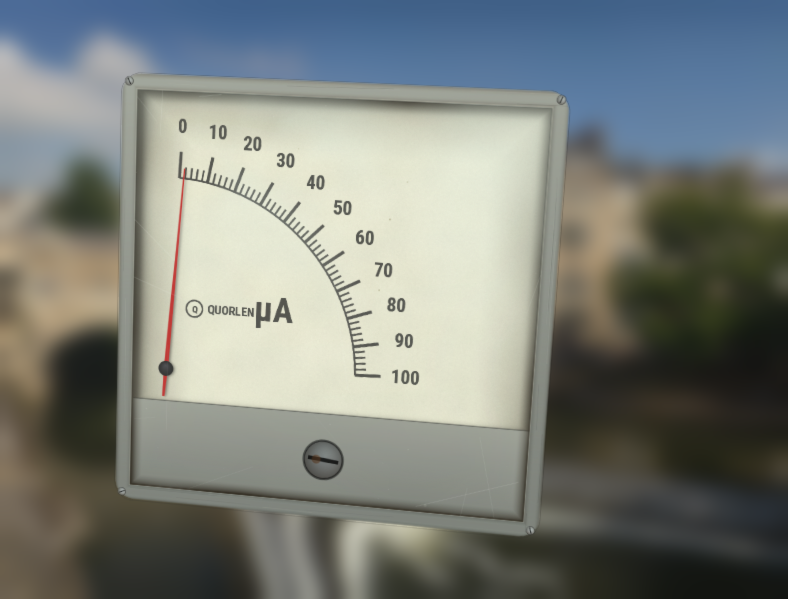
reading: {"value": 2, "unit": "µA"}
